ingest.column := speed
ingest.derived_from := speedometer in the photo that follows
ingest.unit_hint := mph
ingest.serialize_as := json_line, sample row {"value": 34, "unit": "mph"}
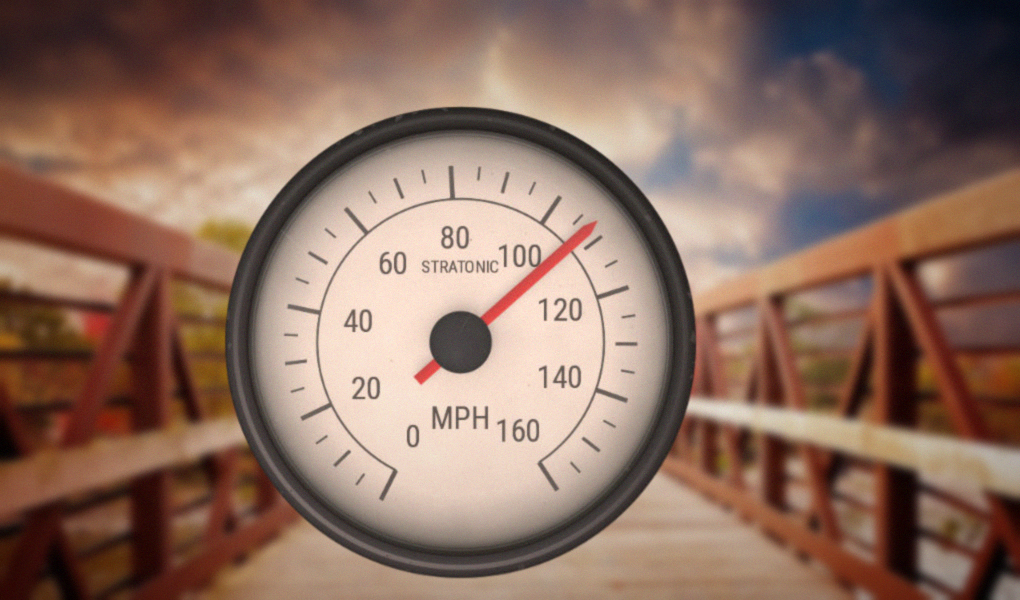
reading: {"value": 107.5, "unit": "mph"}
